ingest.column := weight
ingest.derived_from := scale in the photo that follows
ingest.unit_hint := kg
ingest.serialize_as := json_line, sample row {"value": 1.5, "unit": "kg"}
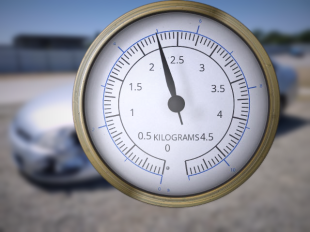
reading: {"value": 2.25, "unit": "kg"}
